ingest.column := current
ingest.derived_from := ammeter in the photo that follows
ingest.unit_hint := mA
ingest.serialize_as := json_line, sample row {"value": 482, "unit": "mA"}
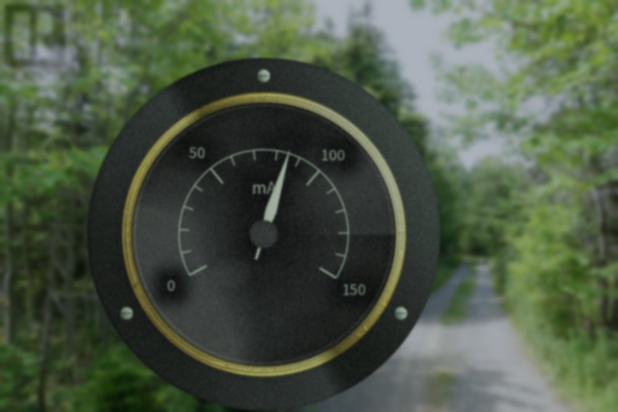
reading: {"value": 85, "unit": "mA"}
